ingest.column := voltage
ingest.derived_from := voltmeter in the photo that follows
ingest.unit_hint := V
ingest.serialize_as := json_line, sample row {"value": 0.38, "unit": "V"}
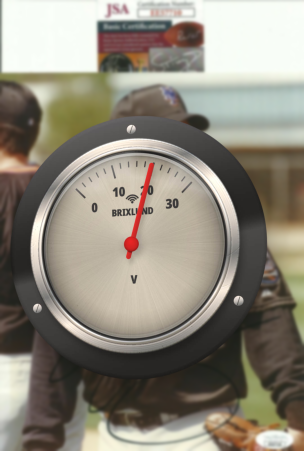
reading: {"value": 20, "unit": "V"}
